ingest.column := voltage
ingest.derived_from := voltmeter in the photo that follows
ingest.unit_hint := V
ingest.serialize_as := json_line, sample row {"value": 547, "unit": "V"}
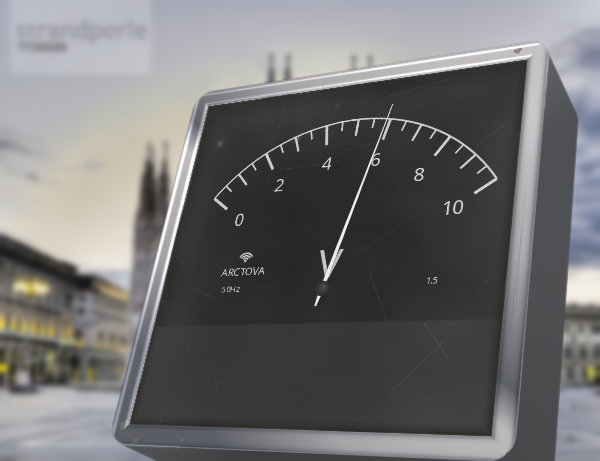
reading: {"value": 6, "unit": "V"}
